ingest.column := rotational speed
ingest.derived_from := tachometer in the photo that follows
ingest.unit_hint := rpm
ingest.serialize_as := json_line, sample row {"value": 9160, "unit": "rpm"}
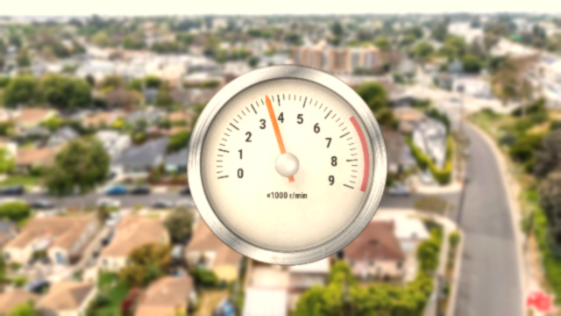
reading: {"value": 3600, "unit": "rpm"}
